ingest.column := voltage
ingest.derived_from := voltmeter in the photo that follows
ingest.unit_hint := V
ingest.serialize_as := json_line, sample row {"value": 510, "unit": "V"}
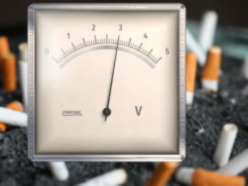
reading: {"value": 3, "unit": "V"}
